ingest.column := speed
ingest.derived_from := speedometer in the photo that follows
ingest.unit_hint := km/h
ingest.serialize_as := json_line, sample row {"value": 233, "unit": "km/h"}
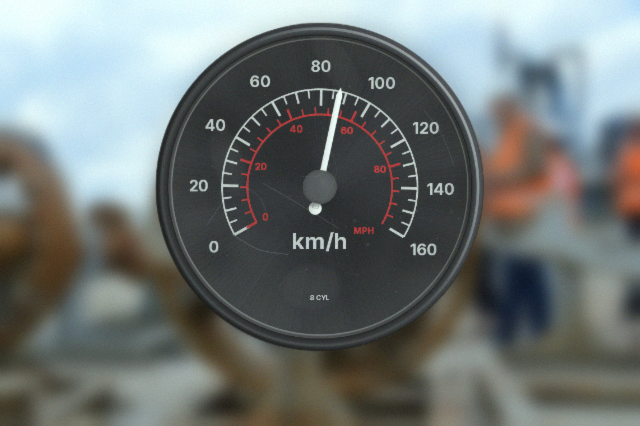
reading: {"value": 87.5, "unit": "km/h"}
